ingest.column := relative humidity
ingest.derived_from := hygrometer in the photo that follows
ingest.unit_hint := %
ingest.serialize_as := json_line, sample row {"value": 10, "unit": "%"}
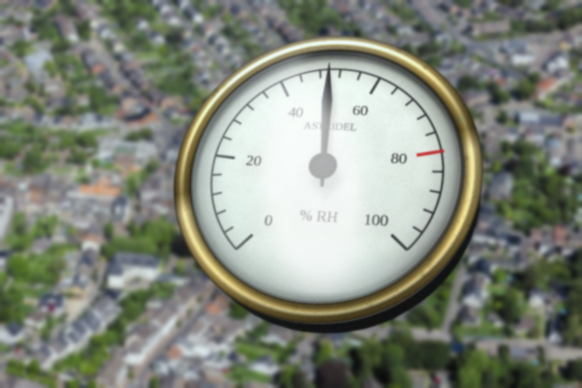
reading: {"value": 50, "unit": "%"}
